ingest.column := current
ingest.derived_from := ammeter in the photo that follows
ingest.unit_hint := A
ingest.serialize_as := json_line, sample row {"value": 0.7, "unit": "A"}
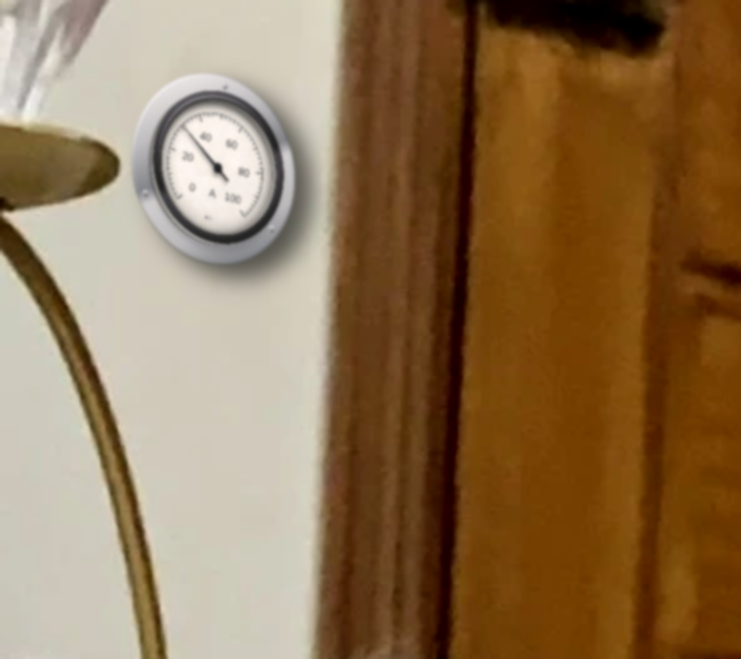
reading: {"value": 30, "unit": "A"}
